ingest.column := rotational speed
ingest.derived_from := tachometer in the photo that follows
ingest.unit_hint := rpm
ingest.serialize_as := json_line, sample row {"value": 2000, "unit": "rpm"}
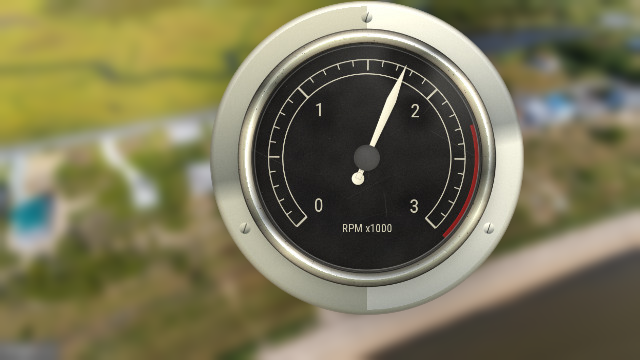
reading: {"value": 1750, "unit": "rpm"}
